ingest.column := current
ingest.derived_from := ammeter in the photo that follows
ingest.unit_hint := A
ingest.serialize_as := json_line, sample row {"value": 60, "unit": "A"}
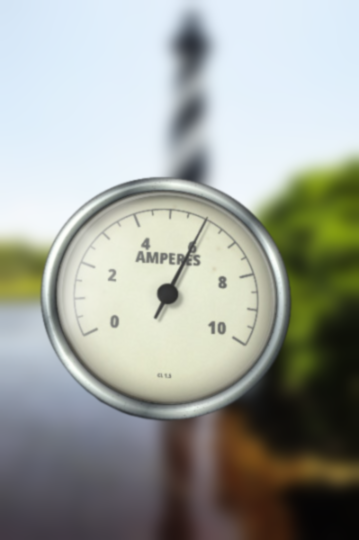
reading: {"value": 6, "unit": "A"}
